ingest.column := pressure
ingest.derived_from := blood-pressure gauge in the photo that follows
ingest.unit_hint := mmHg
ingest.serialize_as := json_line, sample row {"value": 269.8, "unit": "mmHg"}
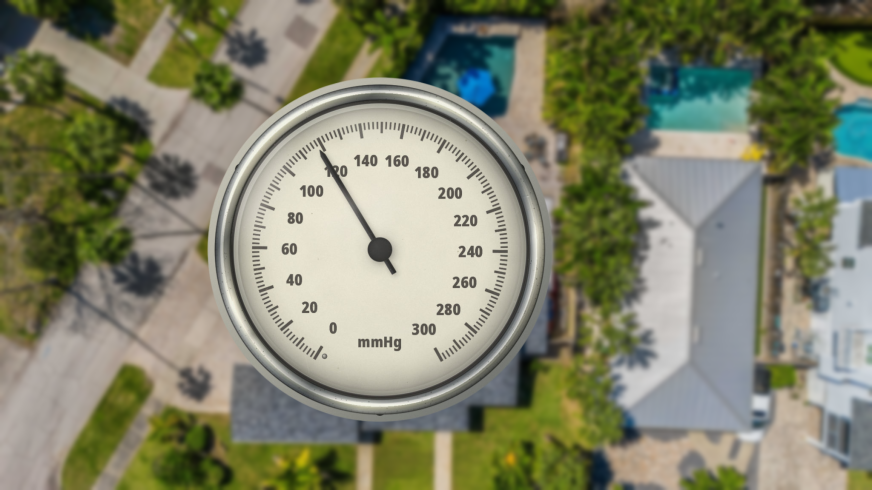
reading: {"value": 118, "unit": "mmHg"}
